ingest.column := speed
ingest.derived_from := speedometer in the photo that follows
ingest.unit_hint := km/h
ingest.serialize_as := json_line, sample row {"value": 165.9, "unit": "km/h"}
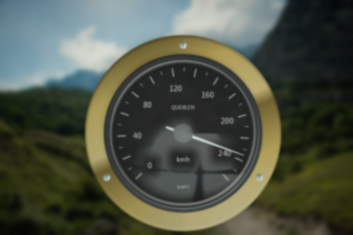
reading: {"value": 235, "unit": "km/h"}
